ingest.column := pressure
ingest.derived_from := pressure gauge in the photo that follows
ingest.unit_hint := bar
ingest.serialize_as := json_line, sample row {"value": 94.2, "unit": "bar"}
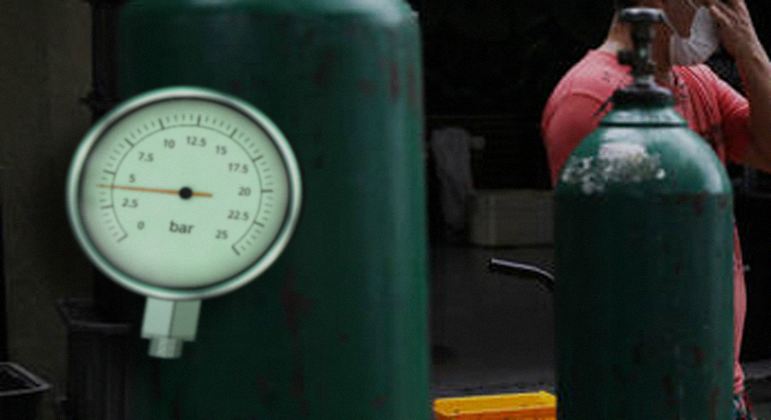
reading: {"value": 4, "unit": "bar"}
